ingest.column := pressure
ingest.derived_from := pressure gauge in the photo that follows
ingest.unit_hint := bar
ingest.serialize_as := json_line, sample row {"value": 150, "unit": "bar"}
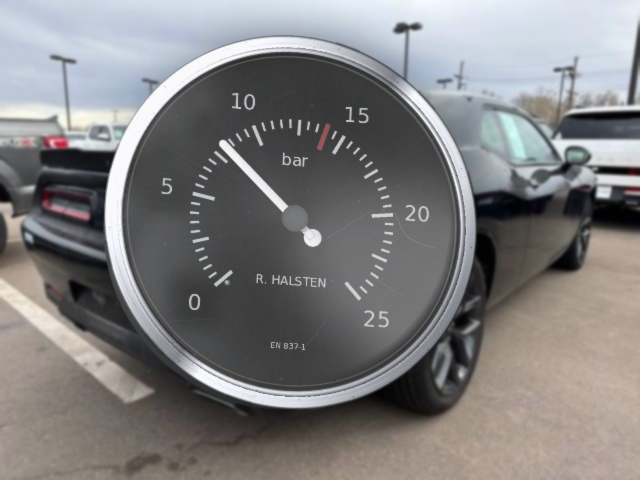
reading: {"value": 8, "unit": "bar"}
